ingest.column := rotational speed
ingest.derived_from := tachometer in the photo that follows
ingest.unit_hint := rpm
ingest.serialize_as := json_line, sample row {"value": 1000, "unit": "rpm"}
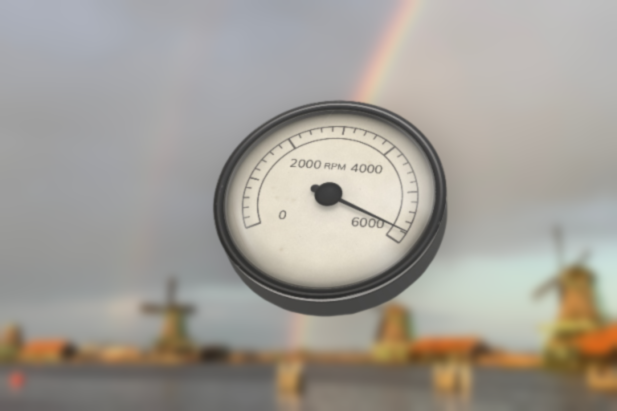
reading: {"value": 5800, "unit": "rpm"}
